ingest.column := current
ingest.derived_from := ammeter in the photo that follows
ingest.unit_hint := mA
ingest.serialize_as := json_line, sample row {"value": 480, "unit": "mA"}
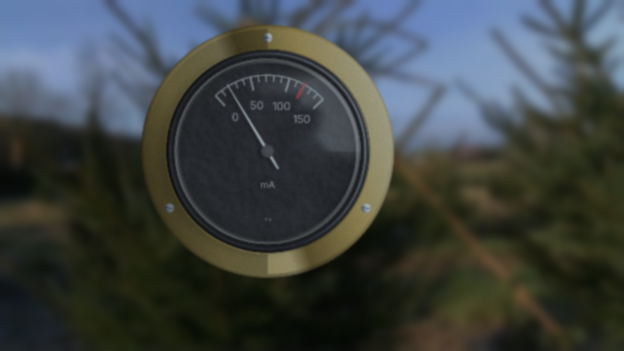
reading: {"value": 20, "unit": "mA"}
